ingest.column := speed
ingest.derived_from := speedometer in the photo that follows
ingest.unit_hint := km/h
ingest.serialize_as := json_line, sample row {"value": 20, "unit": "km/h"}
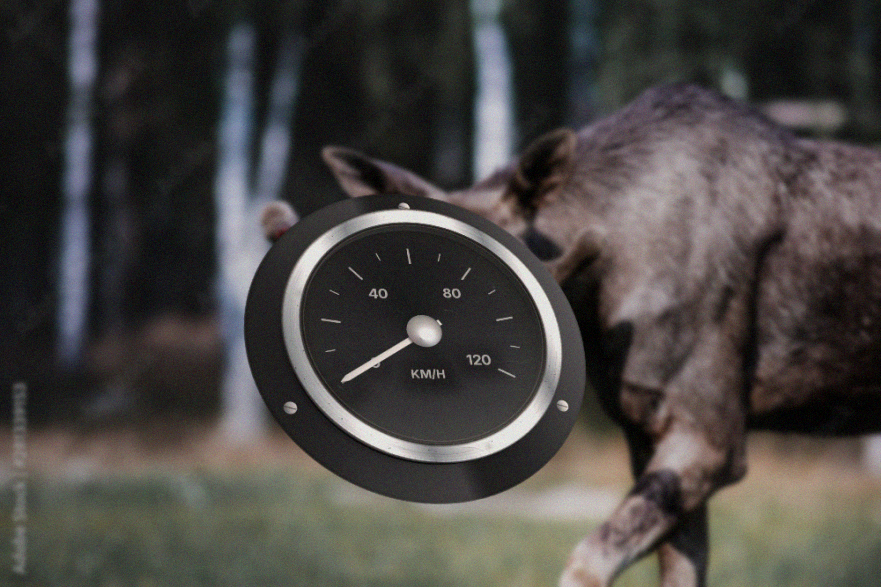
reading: {"value": 0, "unit": "km/h"}
